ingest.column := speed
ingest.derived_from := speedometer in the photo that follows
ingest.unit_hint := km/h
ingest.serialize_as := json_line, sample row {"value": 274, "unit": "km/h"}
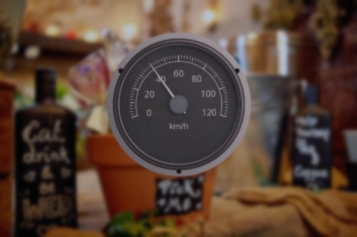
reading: {"value": 40, "unit": "km/h"}
